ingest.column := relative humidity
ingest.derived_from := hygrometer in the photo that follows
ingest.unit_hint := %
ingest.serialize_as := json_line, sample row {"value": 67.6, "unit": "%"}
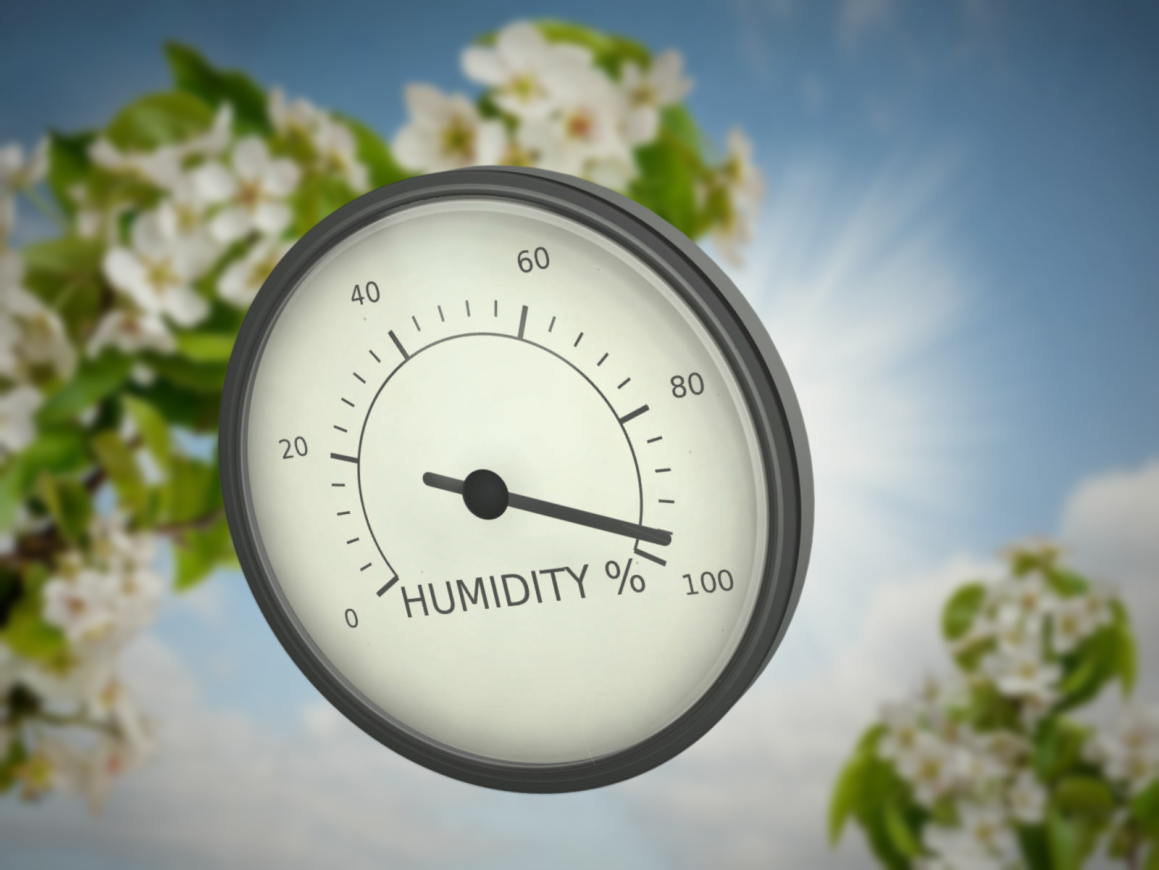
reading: {"value": 96, "unit": "%"}
